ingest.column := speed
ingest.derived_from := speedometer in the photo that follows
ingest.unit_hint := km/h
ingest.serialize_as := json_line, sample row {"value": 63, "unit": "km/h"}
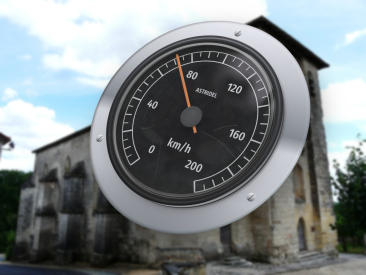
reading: {"value": 72.5, "unit": "km/h"}
